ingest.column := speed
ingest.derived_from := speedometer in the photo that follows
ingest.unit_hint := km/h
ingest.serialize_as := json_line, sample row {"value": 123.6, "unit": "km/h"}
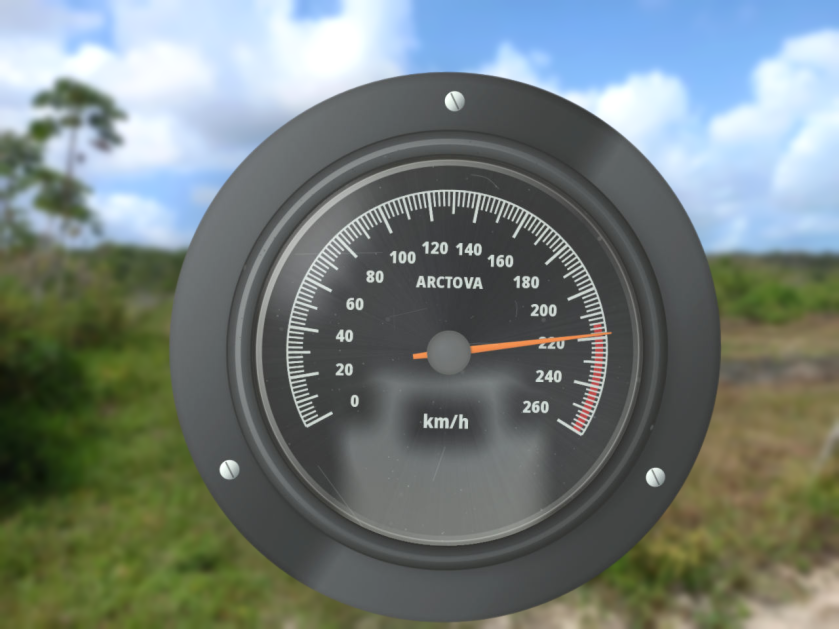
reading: {"value": 218, "unit": "km/h"}
